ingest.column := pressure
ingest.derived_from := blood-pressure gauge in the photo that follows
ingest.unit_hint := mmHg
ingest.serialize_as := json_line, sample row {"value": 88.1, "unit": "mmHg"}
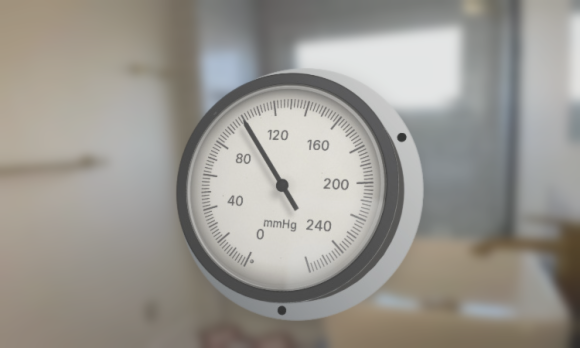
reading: {"value": 100, "unit": "mmHg"}
